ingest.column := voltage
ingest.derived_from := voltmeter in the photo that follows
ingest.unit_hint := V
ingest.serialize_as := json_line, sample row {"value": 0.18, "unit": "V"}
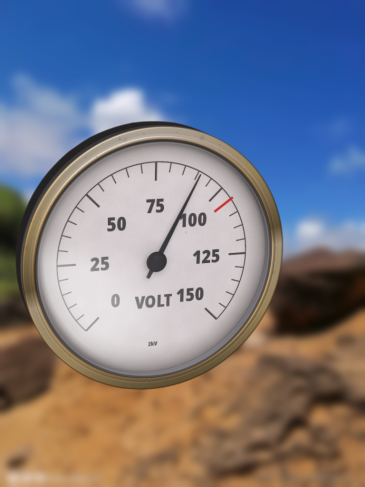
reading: {"value": 90, "unit": "V"}
